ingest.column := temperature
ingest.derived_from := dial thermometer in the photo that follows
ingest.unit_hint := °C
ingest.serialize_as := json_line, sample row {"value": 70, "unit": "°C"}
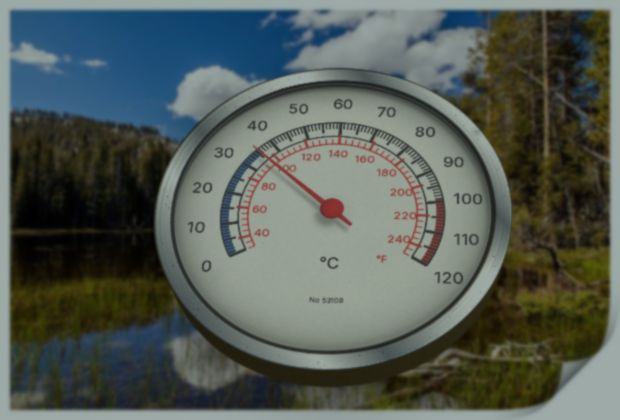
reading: {"value": 35, "unit": "°C"}
